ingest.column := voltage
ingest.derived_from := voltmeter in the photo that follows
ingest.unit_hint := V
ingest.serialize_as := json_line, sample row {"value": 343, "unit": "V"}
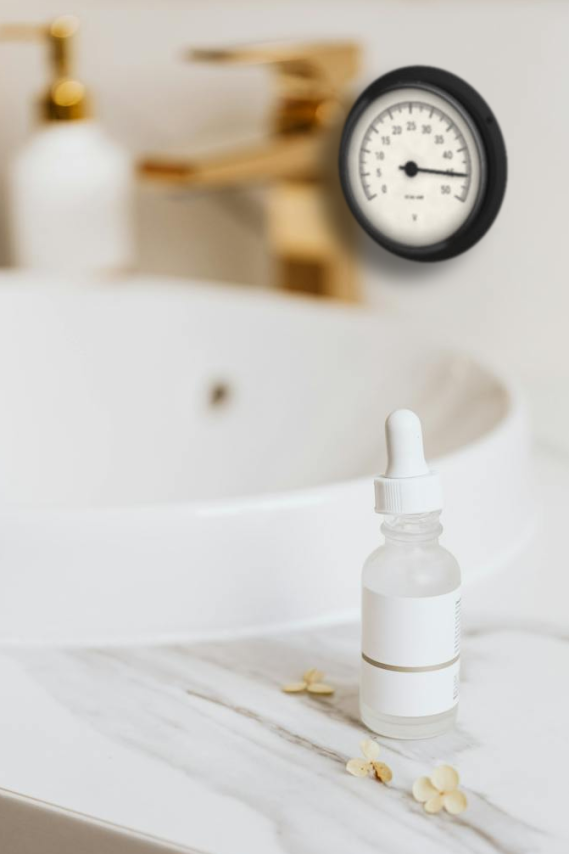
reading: {"value": 45, "unit": "V"}
